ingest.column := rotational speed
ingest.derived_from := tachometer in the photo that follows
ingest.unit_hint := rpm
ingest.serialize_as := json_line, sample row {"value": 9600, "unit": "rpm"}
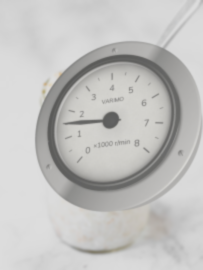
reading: {"value": 1500, "unit": "rpm"}
